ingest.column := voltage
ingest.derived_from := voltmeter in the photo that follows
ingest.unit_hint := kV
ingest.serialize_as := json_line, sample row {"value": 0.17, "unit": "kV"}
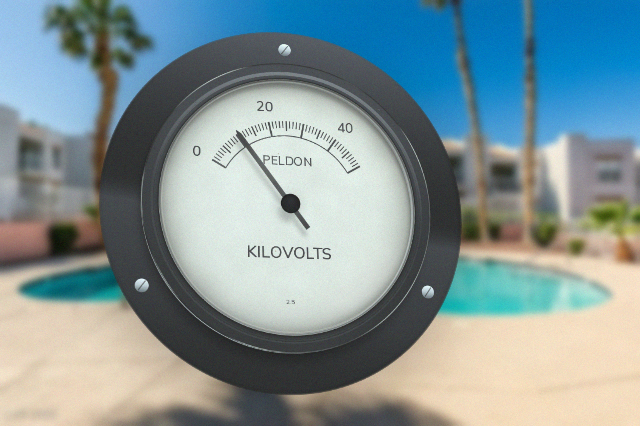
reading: {"value": 10, "unit": "kV"}
